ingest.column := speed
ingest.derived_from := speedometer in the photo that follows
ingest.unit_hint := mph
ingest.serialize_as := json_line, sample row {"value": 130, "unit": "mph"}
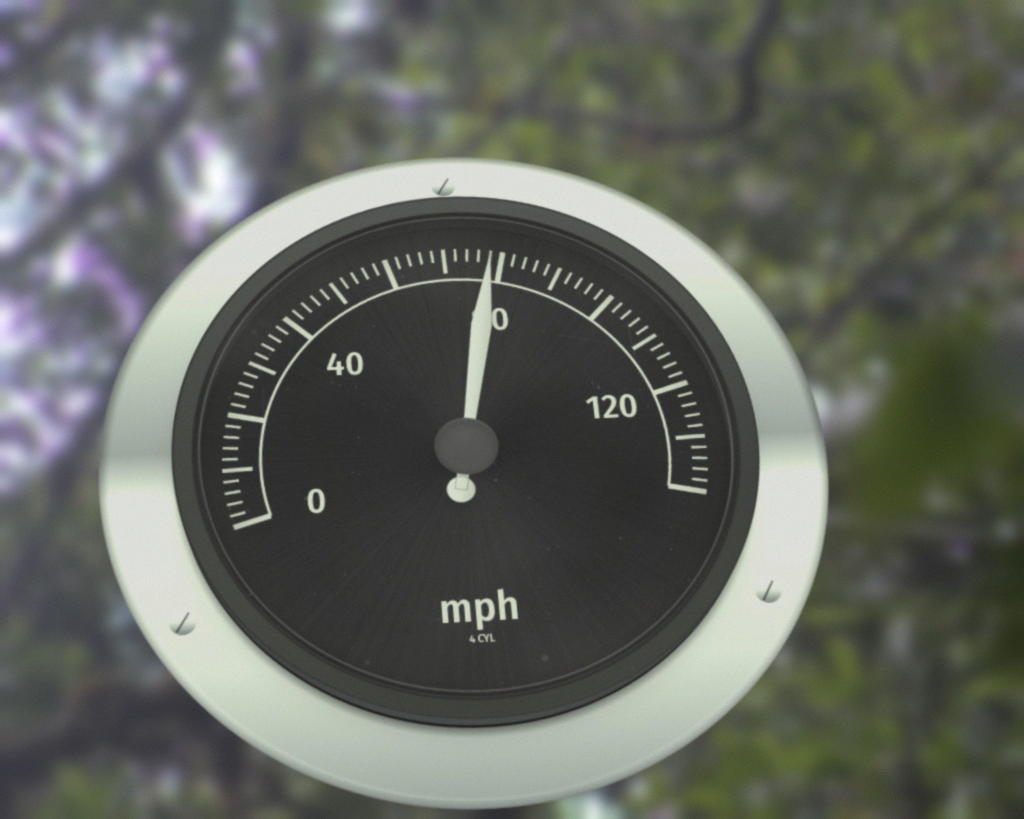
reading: {"value": 78, "unit": "mph"}
